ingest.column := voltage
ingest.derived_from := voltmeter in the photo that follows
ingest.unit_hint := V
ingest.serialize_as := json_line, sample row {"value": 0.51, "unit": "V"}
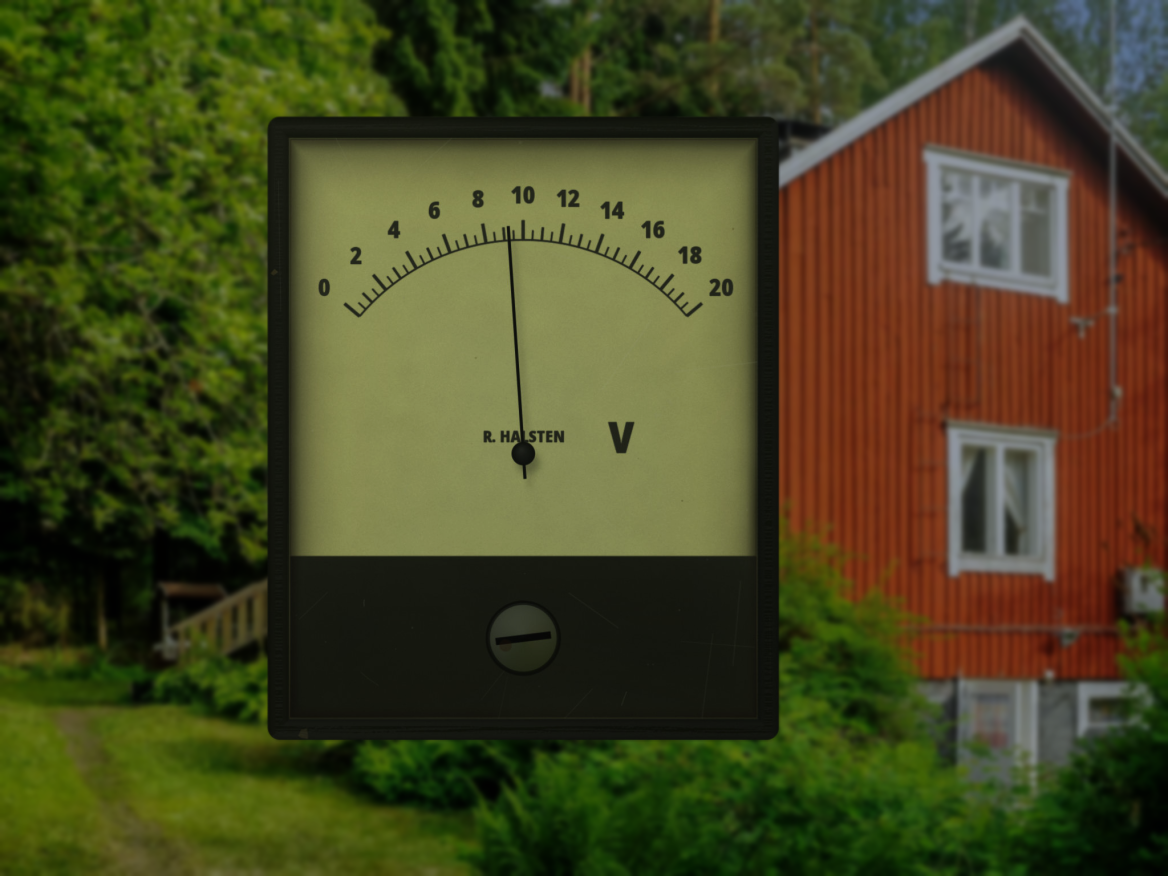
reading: {"value": 9.25, "unit": "V"}
